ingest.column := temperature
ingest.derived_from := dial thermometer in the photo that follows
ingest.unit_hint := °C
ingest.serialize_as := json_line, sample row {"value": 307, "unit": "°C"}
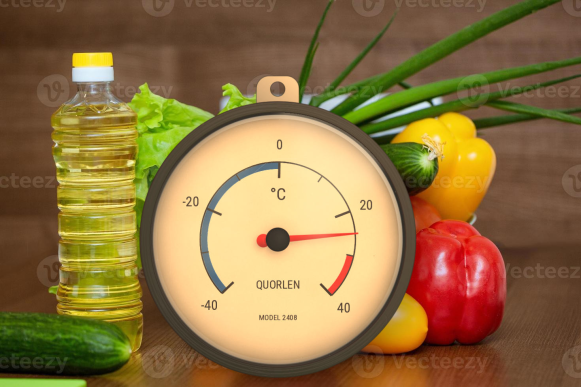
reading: {"value": 25, "unit": "°C"}
